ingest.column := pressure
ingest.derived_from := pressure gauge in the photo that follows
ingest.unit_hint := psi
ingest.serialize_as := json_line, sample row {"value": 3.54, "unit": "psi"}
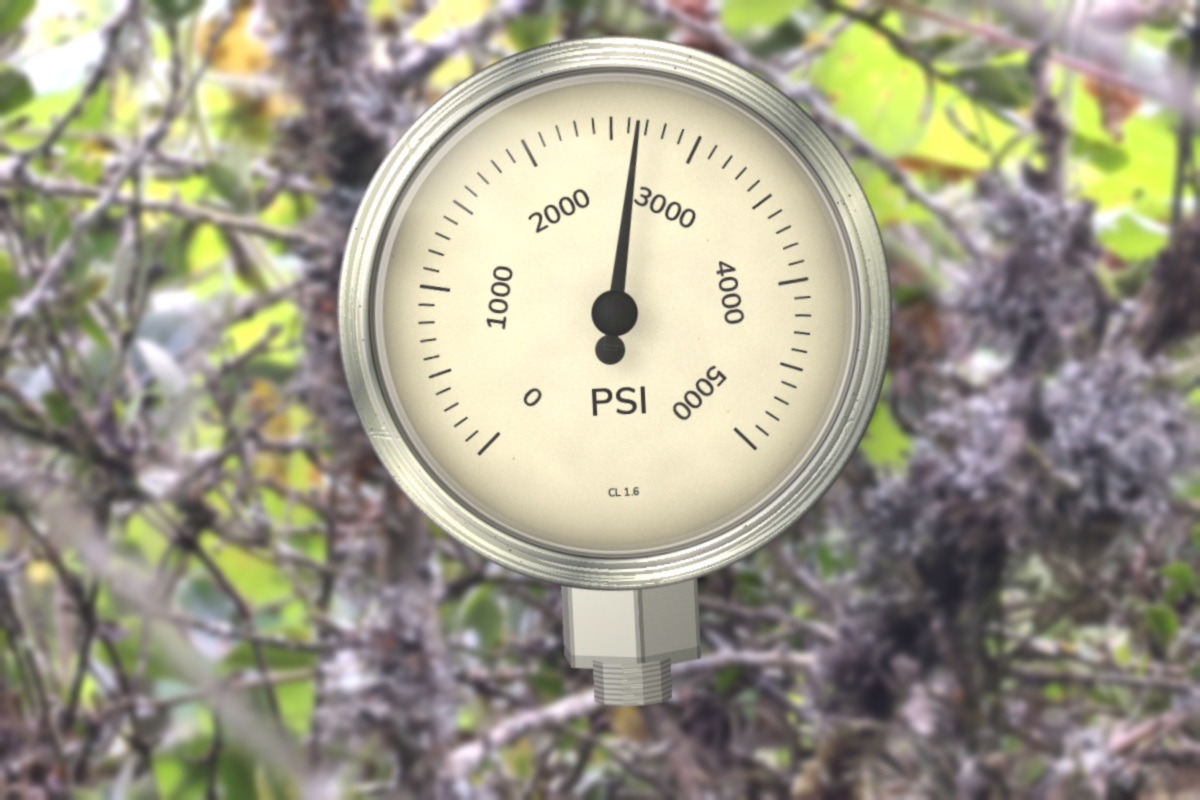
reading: {"value": 2650, "unit": "psi"}
